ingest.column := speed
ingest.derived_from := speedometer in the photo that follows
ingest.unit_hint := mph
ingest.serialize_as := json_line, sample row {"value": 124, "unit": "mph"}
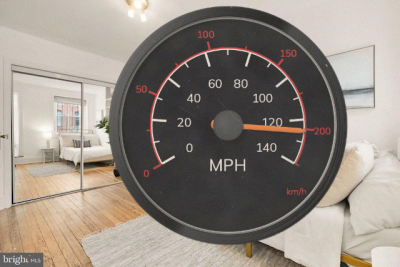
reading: {"value": 125, "unit": "mph"}
